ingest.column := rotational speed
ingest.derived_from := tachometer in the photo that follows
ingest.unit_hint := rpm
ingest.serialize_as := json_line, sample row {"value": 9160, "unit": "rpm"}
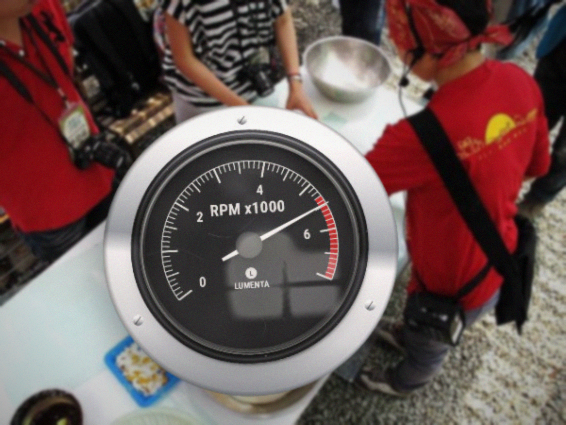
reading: {"value": 5500, "unit": "rpm"}
